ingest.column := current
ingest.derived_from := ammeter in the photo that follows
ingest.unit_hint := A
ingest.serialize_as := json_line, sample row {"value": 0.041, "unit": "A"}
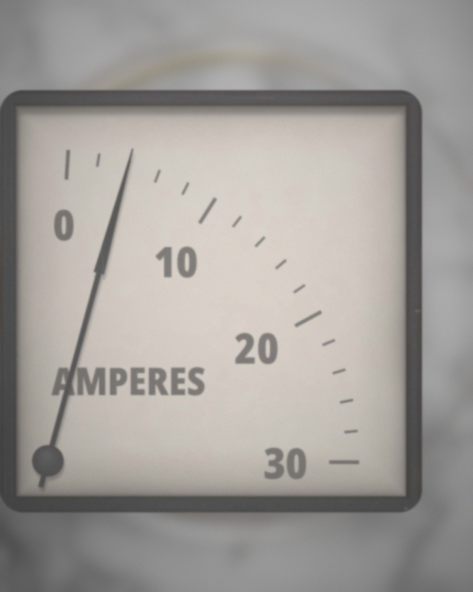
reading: {"value": 4, "unit": "A"}
